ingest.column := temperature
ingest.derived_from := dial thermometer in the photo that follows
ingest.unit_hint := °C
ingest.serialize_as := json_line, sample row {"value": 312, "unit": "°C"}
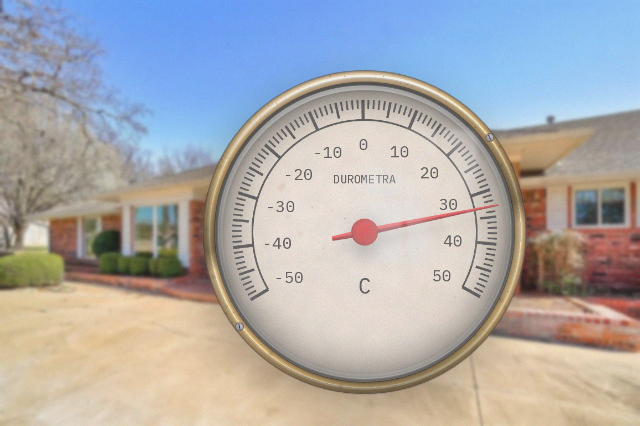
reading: {"value": 33, "unit": "°C"}
